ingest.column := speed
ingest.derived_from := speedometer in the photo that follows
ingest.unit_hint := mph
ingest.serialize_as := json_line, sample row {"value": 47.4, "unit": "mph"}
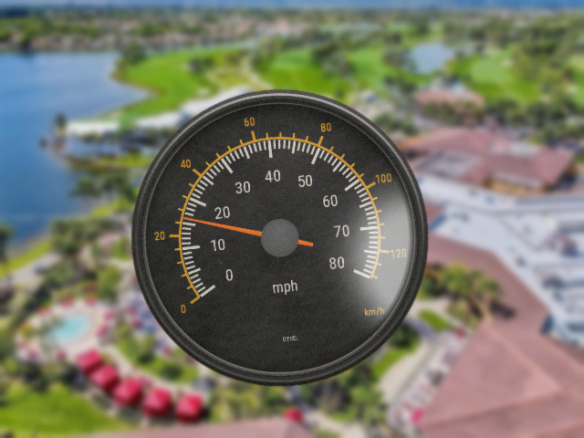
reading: {"value": 16, "unit": "mph"}
